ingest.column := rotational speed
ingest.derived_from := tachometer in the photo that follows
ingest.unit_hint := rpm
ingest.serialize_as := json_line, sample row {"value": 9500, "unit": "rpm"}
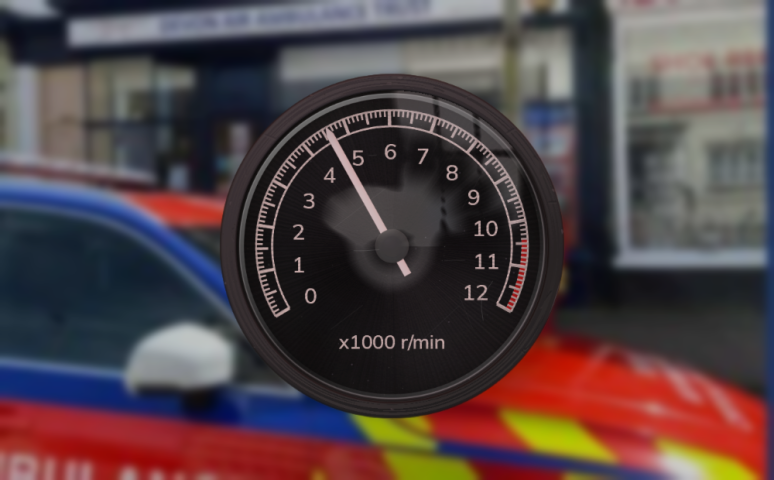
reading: {"value": 4600, "unit": "rpm"}
